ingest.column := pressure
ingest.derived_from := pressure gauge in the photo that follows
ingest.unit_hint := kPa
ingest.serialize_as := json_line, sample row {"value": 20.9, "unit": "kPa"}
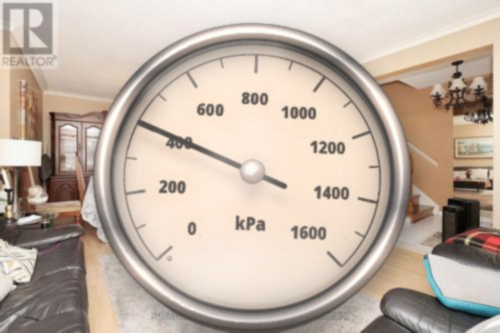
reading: {"value": 400, "unit": "kPa"}
